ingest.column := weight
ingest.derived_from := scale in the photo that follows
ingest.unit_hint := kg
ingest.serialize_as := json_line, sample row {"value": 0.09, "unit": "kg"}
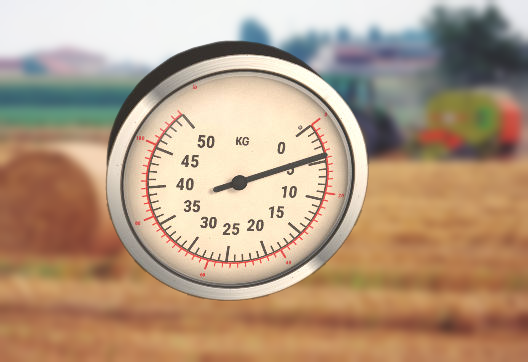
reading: {"value": 4, "unit": "kg"}
